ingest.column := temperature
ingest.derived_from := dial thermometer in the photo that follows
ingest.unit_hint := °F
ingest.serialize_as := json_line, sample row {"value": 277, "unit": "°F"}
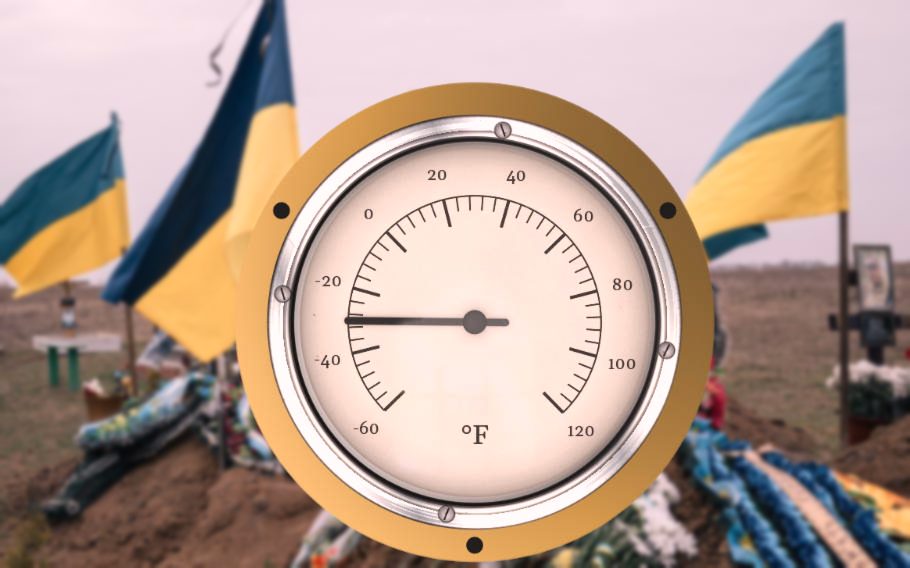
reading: {"value": -30, "unit": "°F"}
